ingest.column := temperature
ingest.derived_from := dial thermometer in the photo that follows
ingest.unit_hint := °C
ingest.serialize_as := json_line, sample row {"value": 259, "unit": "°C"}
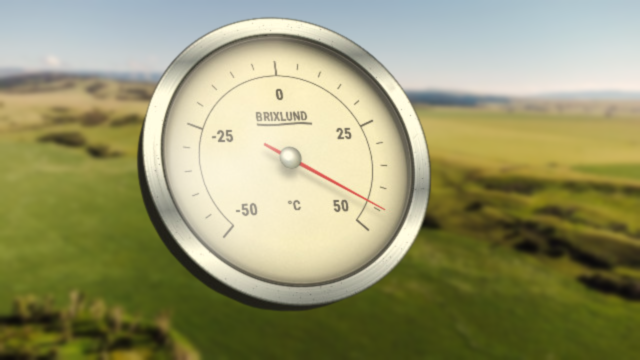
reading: {"value": 45, "unit": "°C"}
